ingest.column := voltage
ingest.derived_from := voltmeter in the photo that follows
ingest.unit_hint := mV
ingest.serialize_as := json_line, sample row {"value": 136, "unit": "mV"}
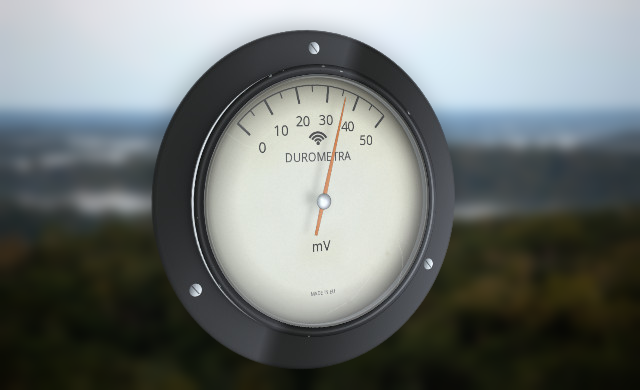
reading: {"value": 35, "unit": "mV"}
